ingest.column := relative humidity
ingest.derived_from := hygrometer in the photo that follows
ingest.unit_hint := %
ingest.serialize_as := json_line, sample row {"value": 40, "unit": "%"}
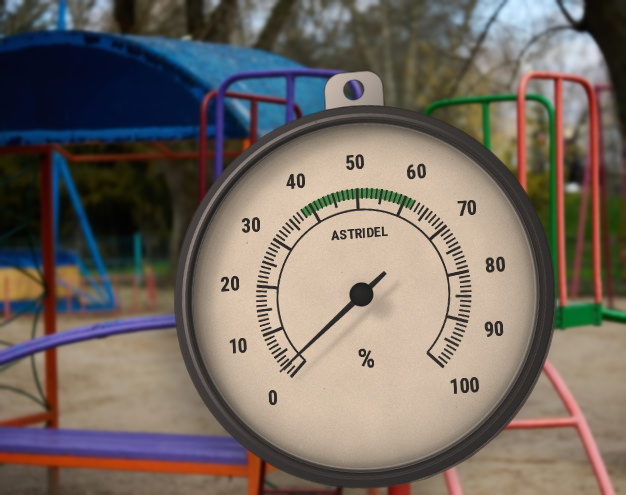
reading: {"value": 2, "unit": "%"}
